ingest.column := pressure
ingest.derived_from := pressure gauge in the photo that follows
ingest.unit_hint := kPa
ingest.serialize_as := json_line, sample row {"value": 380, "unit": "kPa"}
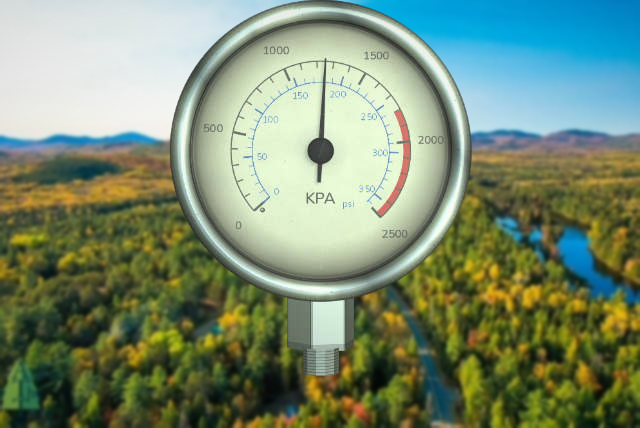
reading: {"value": 1250, "unit": "kPa"}
